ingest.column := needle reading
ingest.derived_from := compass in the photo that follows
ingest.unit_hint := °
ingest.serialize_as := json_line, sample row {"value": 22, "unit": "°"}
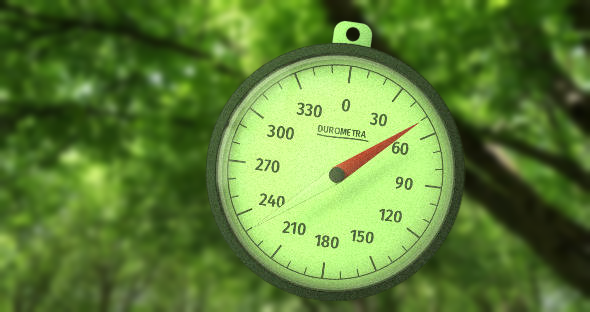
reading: {"value": 50, "unit": "°"}
